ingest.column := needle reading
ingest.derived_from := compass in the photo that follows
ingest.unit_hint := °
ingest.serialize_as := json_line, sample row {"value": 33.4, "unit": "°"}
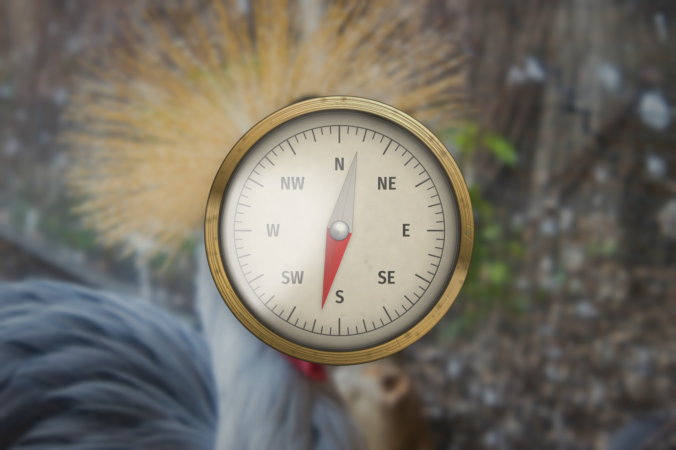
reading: {"value": 192.5, "unit": "°"}
